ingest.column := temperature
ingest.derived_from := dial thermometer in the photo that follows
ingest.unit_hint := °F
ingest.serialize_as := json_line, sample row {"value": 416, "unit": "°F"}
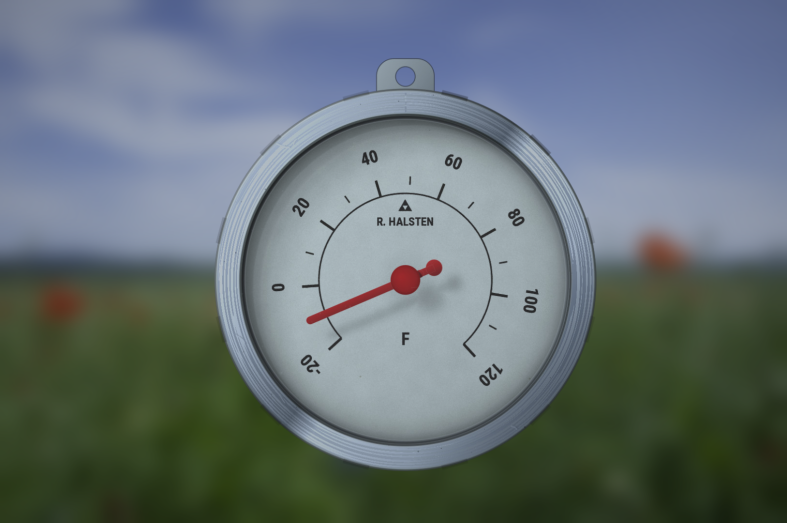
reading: {"value": -10, "unit": "°F"}
